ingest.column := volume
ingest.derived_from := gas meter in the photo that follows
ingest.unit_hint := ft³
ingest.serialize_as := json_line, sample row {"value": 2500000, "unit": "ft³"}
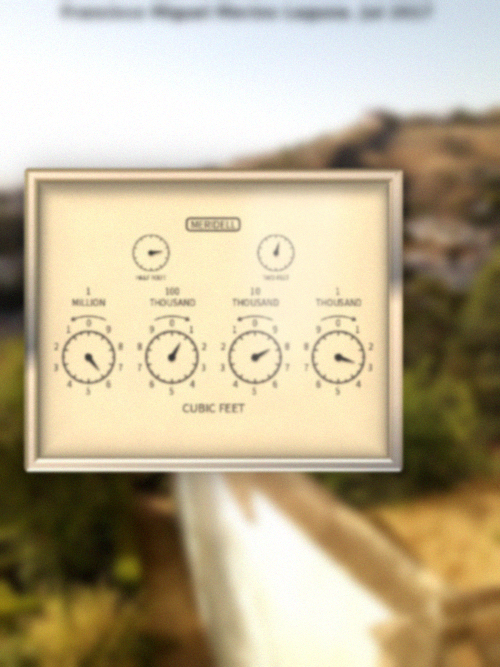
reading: {"value": 608300, "unit": "ft³"}
